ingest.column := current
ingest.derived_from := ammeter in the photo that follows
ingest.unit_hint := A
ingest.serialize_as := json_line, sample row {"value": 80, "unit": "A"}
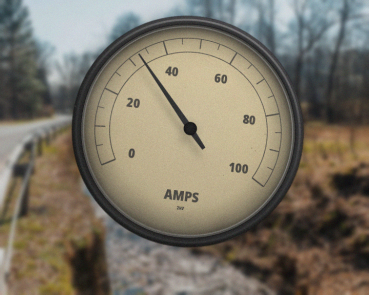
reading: {"value": 32.5, "unit": "A"}
